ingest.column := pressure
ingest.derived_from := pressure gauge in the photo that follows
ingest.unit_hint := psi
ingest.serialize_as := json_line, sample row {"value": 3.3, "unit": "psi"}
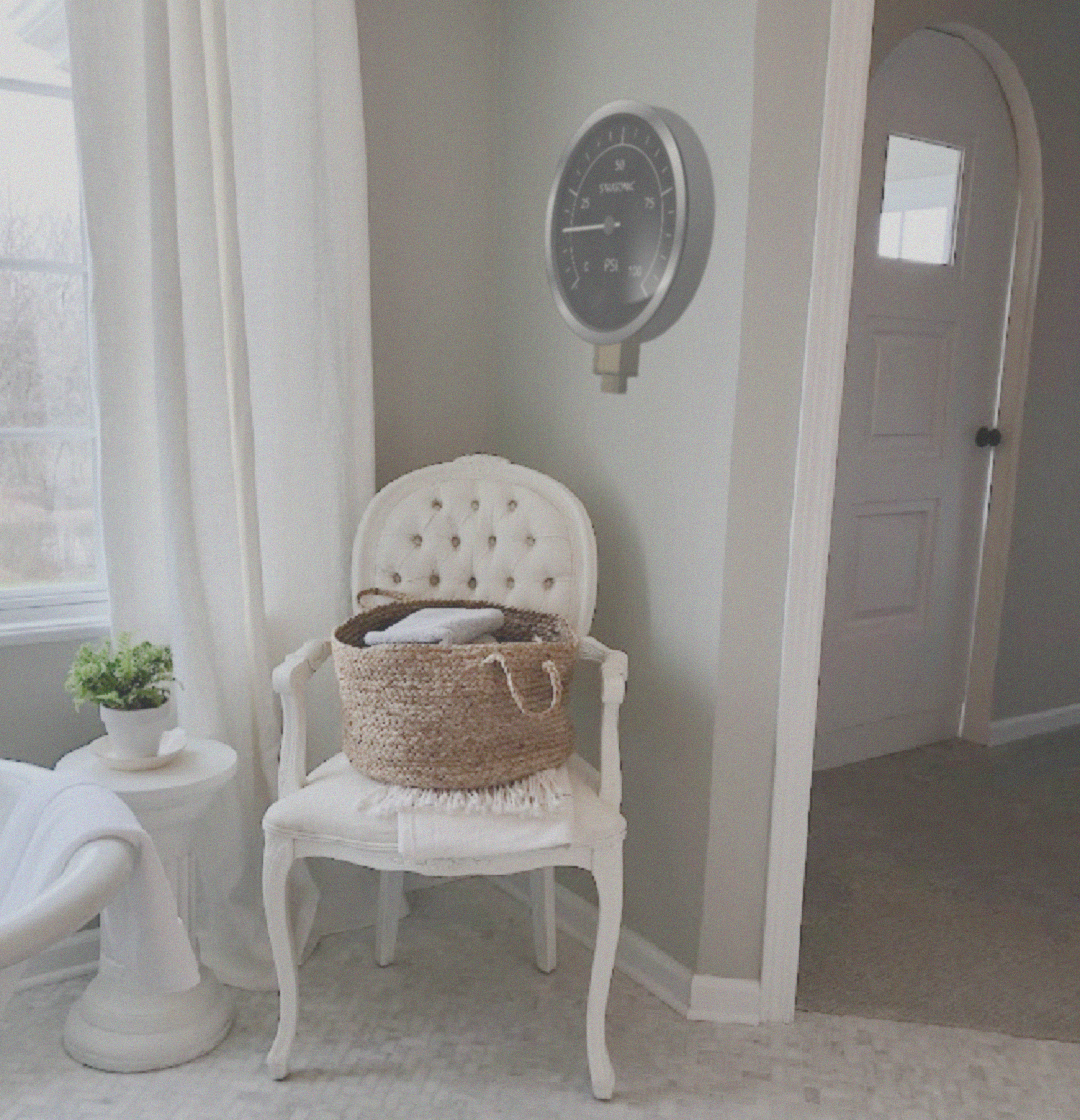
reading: {"value": 15, "unit": "psi"}
